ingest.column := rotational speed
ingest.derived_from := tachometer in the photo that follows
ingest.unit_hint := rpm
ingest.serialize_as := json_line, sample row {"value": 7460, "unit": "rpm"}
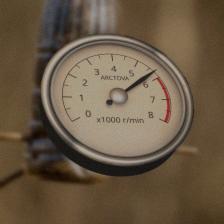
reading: {"value": 5750, "unit": "rpm"}
